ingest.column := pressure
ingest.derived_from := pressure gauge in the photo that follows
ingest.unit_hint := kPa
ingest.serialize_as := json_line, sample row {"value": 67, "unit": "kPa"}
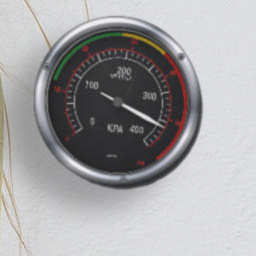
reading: {"value": 360, "unit": "kPa"}
